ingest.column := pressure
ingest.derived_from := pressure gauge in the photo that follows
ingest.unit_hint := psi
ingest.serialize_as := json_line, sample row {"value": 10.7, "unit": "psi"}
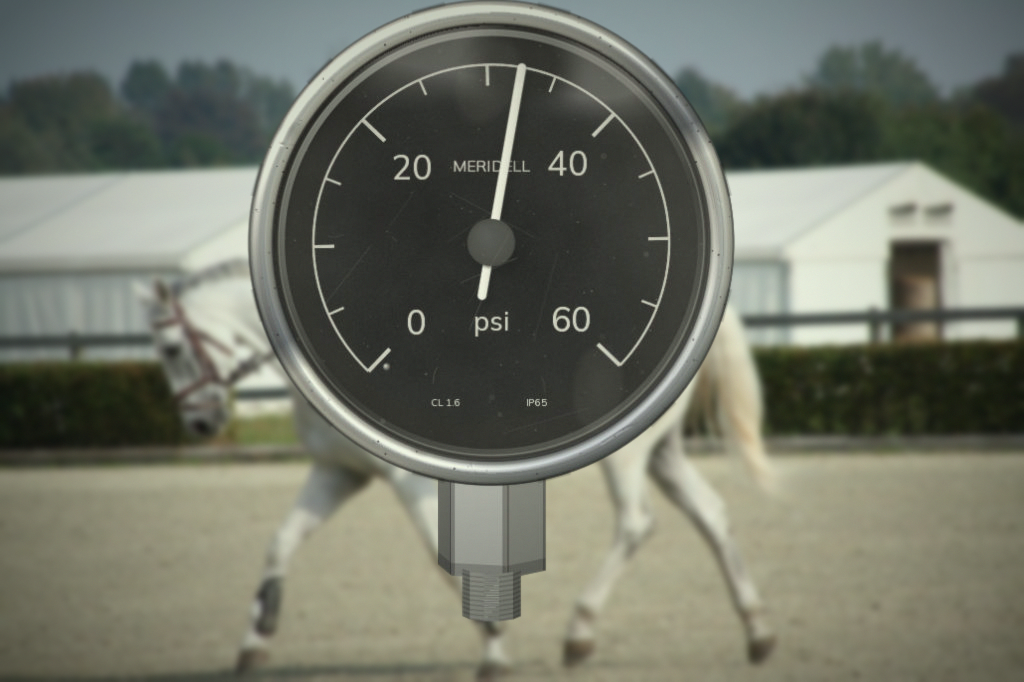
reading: {"value": 32.5, "unit": "psi"}
